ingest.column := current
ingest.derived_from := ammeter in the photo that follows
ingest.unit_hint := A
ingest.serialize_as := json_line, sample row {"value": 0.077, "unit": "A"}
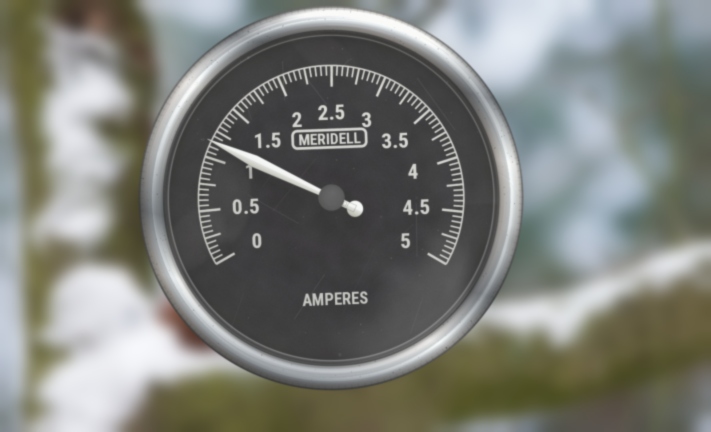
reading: {"value": 1.15, "unit": "A"}
